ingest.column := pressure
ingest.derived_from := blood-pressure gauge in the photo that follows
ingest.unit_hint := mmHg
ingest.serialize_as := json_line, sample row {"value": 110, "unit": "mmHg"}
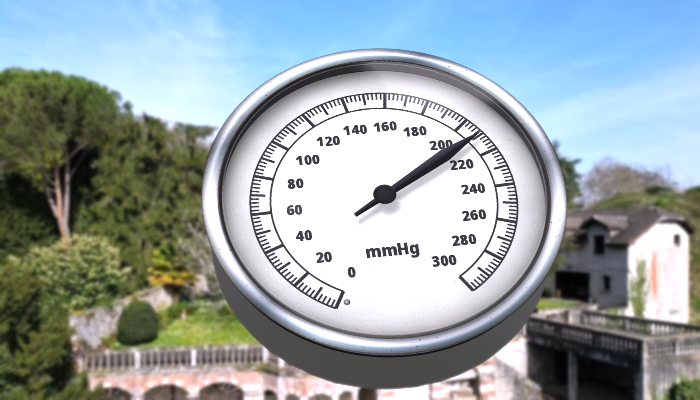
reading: {"value": 210, "unit": "mmHg"}
